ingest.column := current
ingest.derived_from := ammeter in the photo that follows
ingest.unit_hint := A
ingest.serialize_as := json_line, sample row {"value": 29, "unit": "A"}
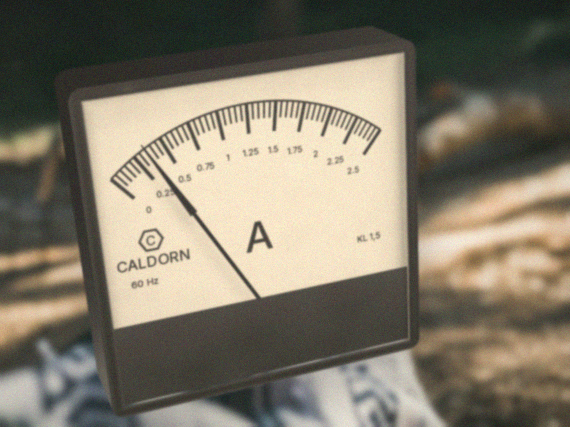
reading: {"value": 0.35, "unit": "A"}
